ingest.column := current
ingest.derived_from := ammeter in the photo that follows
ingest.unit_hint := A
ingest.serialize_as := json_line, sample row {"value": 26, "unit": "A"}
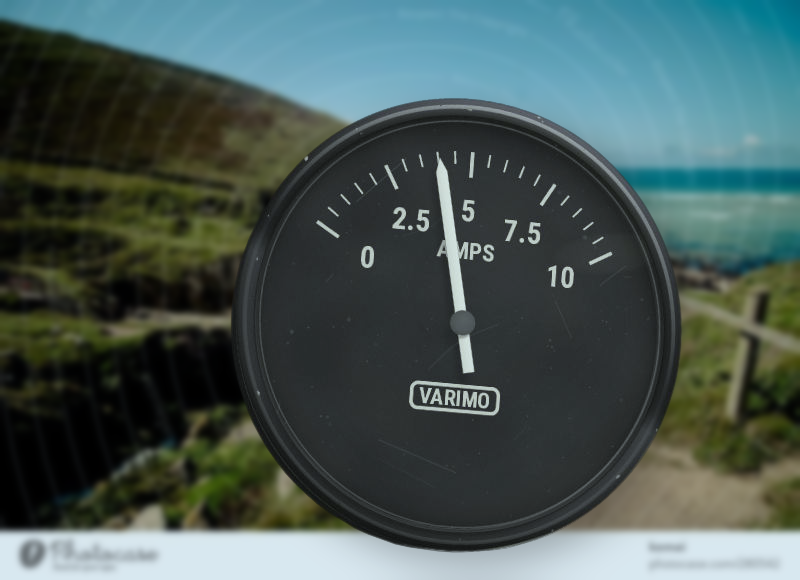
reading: {"value": 4, "unit": "A"}
